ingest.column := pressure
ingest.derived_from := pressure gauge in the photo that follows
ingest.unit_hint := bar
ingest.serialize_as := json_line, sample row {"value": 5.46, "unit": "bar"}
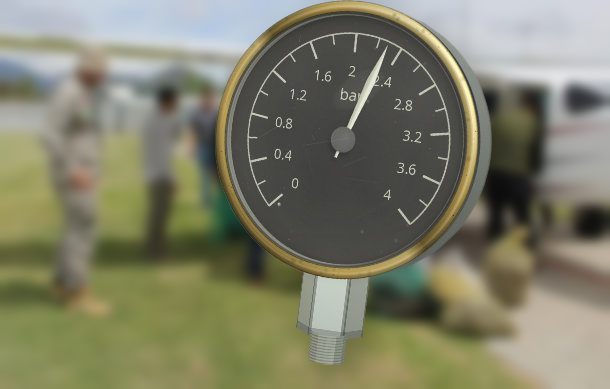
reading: {"value": 2.3, "unit": "bar"}
